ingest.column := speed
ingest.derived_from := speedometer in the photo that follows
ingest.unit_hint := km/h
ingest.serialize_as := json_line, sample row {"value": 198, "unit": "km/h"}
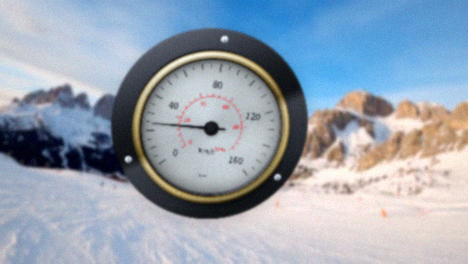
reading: {"value": 25, "unit": "km/h"}
